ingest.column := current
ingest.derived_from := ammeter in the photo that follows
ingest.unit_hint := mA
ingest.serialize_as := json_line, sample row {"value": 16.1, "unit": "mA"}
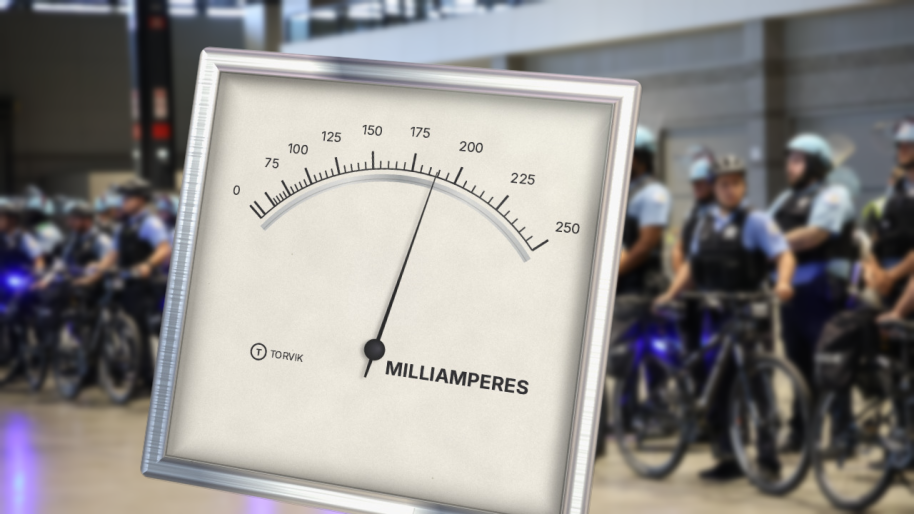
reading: {"value": 190, "unit": "mA"}
